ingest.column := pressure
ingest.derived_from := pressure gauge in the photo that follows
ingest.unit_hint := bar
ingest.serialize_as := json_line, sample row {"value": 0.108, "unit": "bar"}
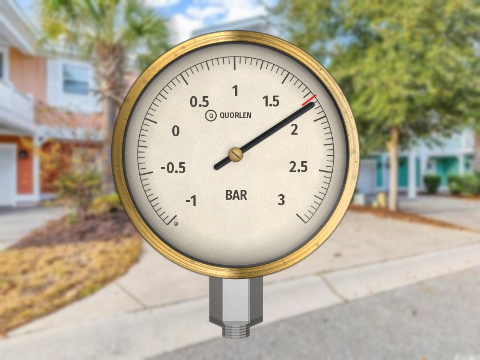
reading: {"value": 1.85, "unit": "bar"}
